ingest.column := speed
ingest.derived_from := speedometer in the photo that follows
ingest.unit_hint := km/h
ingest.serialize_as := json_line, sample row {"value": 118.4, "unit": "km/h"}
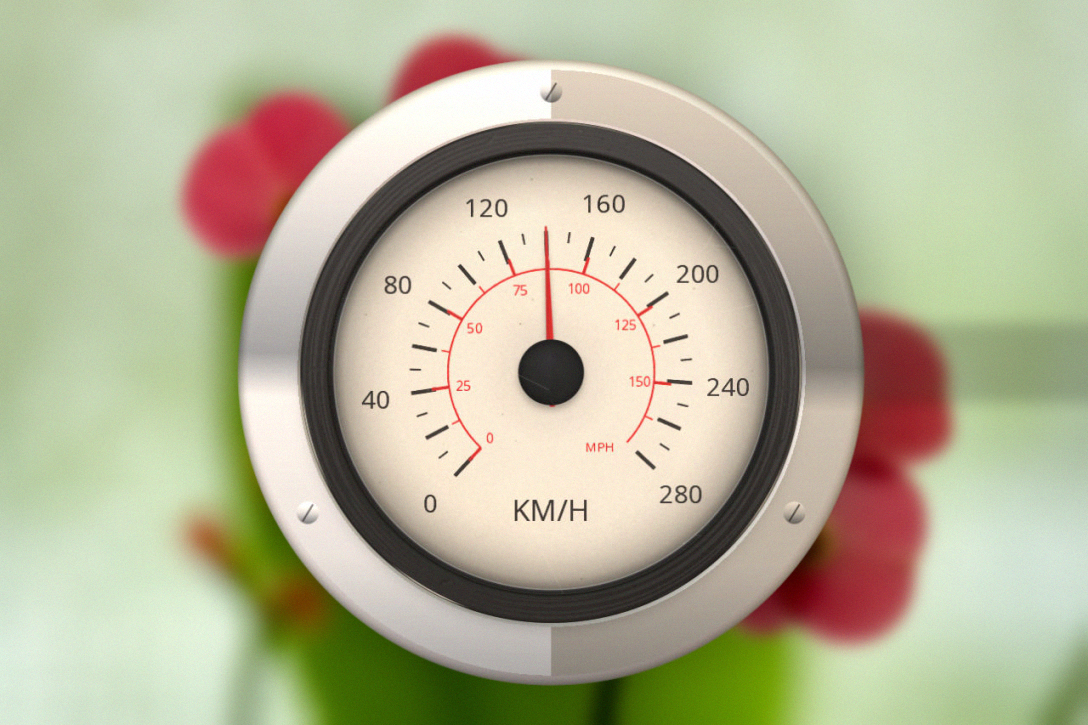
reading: {"value": 140, "unit": "km/h"}
